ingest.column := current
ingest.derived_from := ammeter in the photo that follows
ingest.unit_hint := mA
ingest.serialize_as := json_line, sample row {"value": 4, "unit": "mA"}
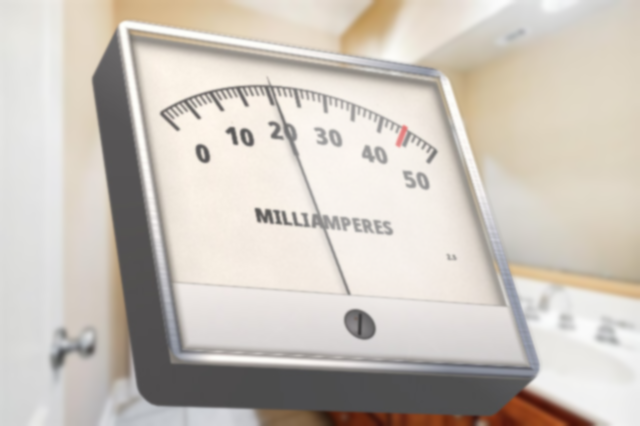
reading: {"value": 20, "unit": "mA"}
